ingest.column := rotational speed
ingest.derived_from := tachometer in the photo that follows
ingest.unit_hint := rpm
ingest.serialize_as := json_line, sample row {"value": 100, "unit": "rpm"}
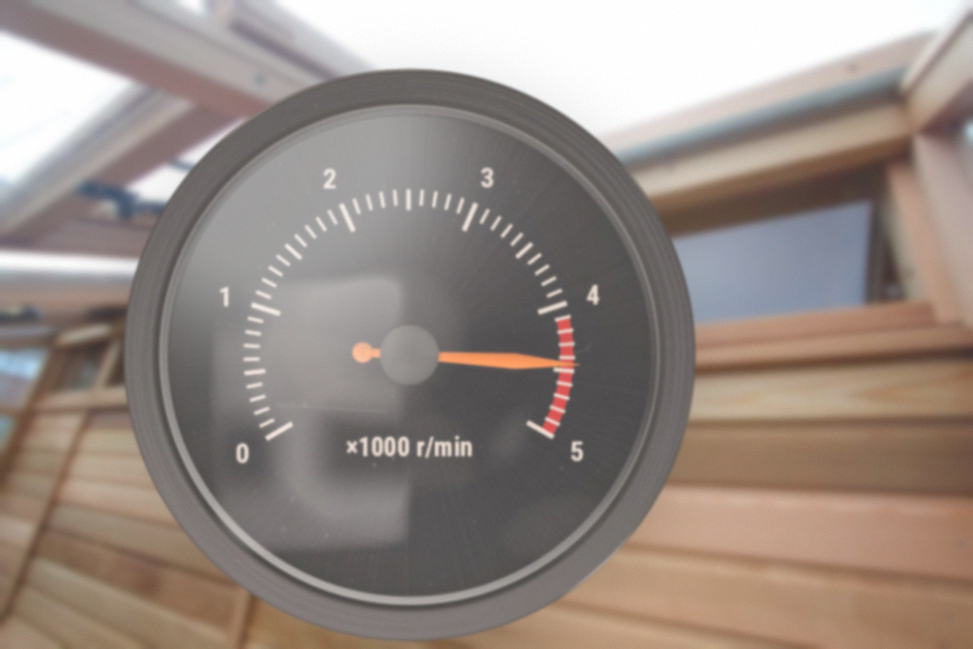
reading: {"value": 4450, "unit": "rpm"}
